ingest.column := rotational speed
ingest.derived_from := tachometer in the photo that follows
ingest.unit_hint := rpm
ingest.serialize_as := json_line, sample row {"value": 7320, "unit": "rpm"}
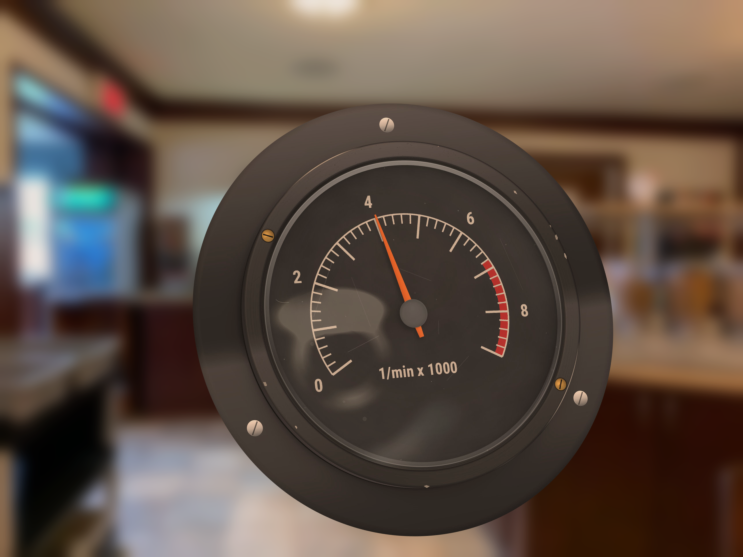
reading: {"value": 4000, "unit": "rpm"}
